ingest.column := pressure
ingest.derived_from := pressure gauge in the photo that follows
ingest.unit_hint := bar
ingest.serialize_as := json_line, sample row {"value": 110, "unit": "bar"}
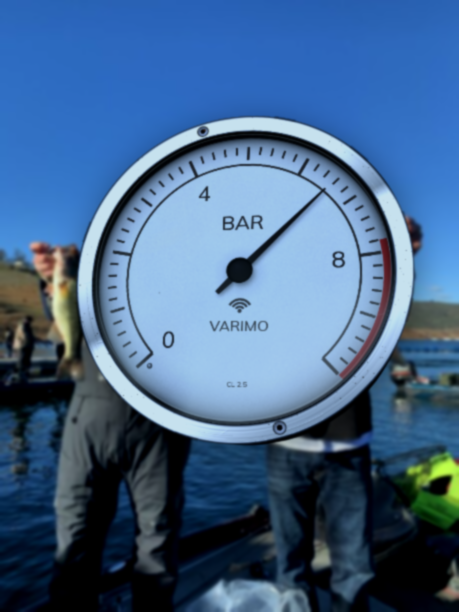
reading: {"value": 6.6, "unit": "bar"}
